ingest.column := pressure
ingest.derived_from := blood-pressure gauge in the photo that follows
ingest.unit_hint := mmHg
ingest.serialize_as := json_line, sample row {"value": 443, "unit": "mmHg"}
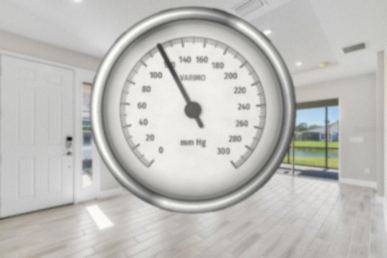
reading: {"value": 120, "unit": "mmHg"}
